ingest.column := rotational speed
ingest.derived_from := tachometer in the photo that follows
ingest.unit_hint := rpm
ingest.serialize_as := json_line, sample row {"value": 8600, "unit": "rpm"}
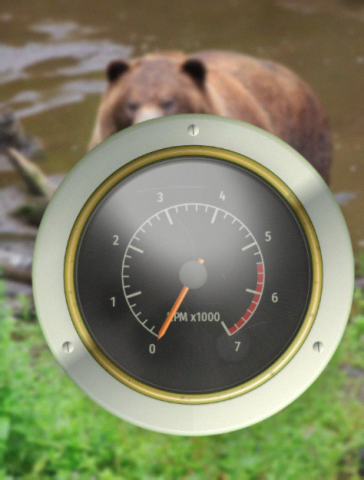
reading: {"value": 0, "unit": "rpm"}
